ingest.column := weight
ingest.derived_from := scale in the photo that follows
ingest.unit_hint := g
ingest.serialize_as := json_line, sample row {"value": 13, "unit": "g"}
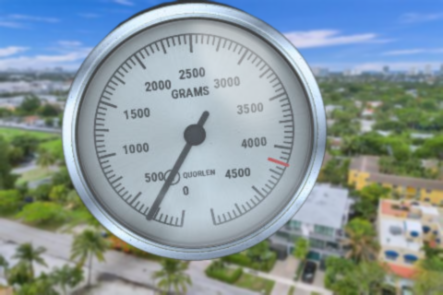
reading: {"value": 300, "unit": "g"}
